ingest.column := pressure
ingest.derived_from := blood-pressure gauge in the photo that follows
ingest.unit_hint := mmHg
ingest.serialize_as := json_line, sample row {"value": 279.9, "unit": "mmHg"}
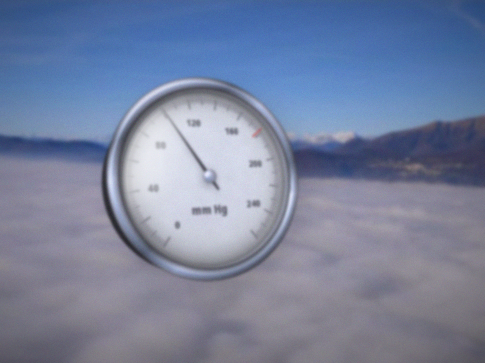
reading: {"value": 100, "unit": "mmHg"}
